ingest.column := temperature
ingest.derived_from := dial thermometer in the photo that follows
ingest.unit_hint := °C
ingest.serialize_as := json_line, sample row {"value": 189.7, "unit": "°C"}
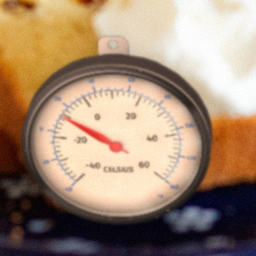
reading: {"value": -10, "unit": "°C"}
